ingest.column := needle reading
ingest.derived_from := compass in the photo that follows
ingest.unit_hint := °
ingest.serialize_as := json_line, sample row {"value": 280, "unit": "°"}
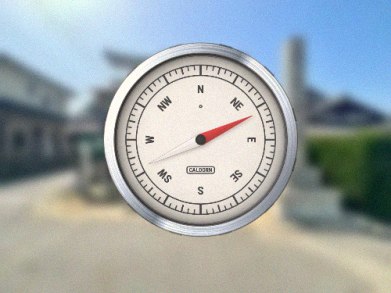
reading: {"value": 65, "unit": "°"}
